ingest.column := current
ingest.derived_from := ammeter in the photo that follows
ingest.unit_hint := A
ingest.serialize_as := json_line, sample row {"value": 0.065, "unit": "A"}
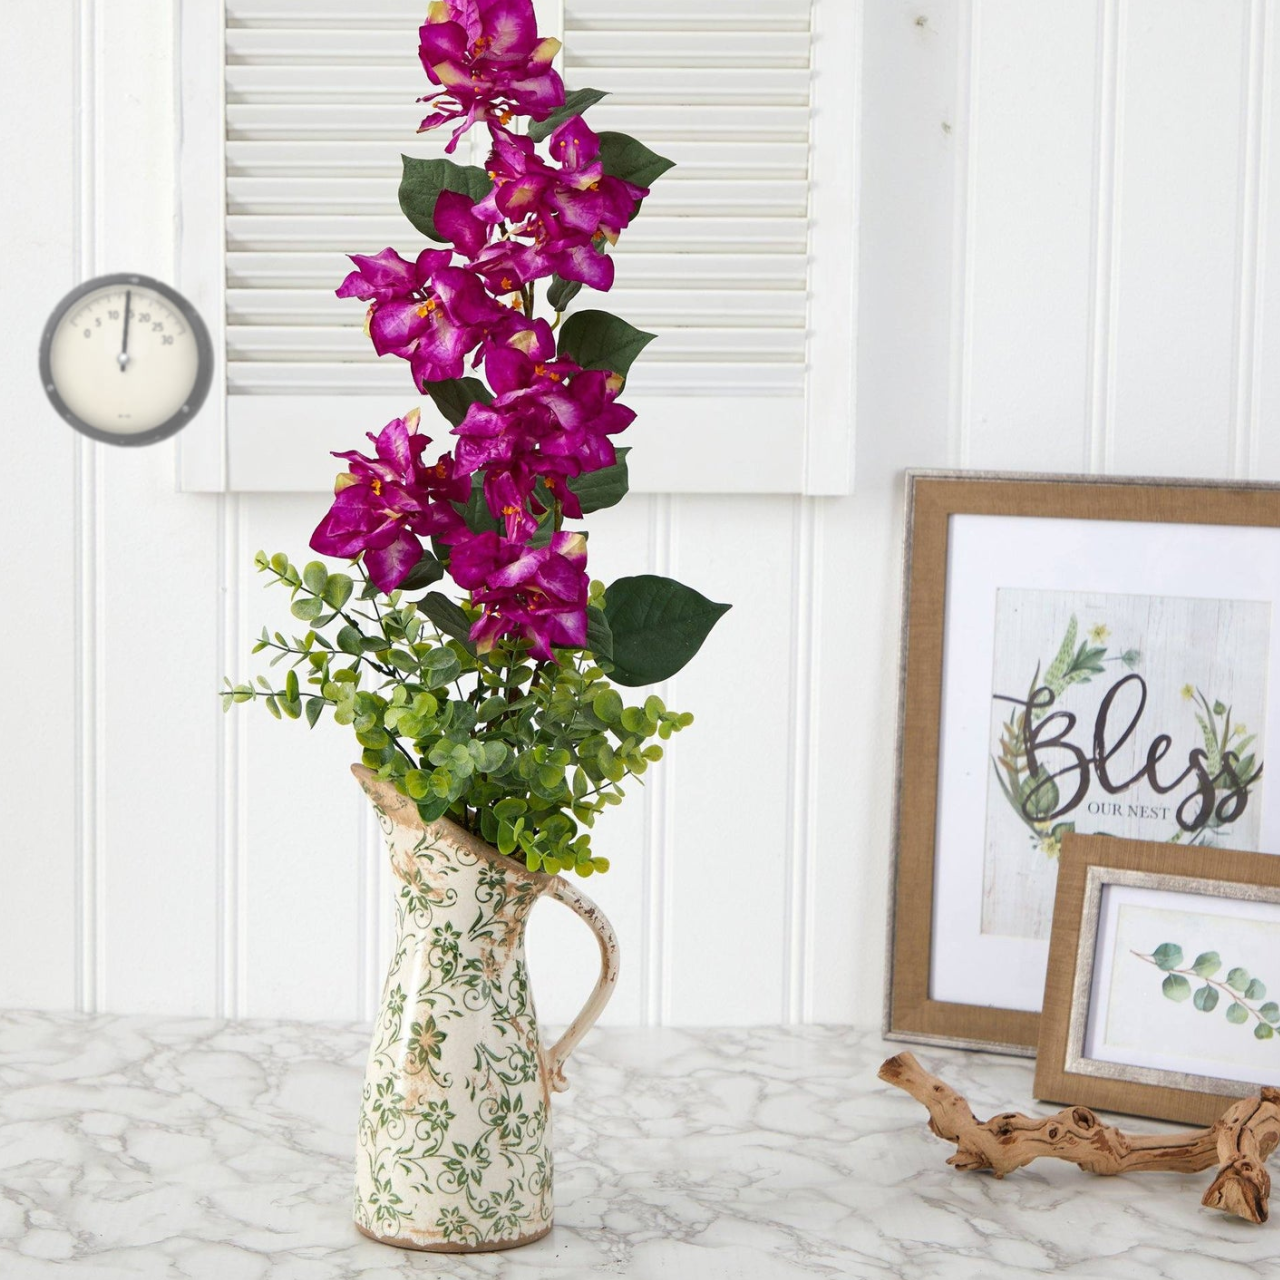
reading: {"value": 15, "unit": "A"}
